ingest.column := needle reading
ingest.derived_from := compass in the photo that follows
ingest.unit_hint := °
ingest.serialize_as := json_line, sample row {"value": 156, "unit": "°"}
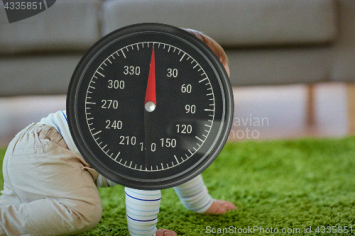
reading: {"value": 0, "unit": "°"}
